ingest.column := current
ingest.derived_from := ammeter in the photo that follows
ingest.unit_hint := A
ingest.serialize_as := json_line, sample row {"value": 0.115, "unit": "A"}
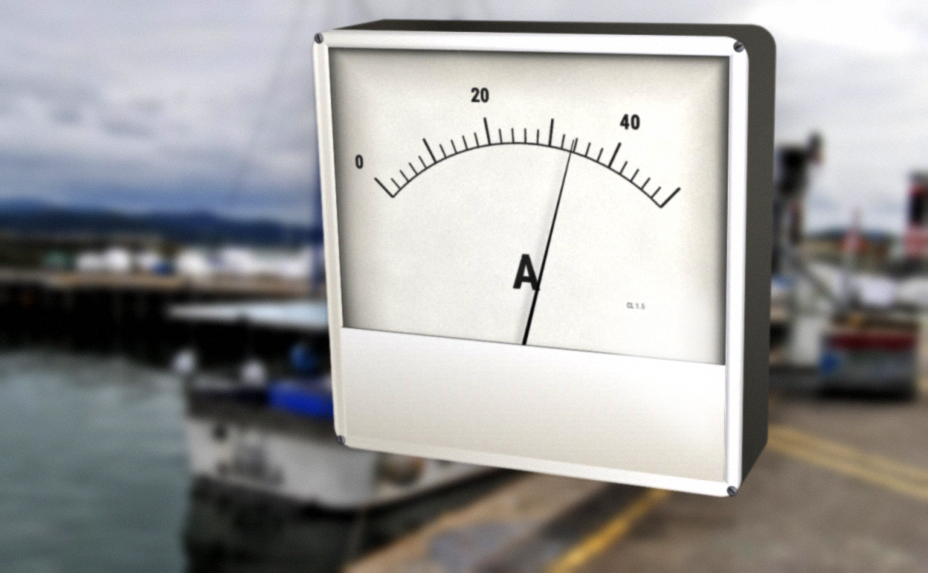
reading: {"value": 34, "unit": "A"}
